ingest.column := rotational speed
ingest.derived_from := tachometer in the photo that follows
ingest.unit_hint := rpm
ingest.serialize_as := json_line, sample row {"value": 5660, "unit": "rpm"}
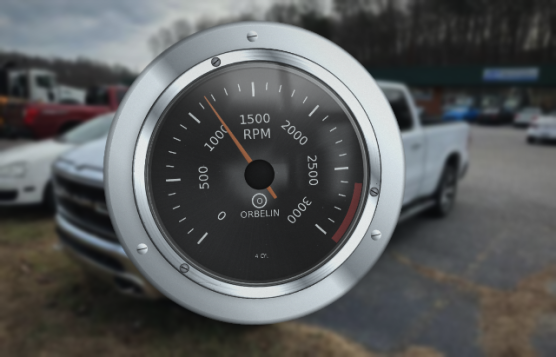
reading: {"value": 1150, "unit": "rpm"}
